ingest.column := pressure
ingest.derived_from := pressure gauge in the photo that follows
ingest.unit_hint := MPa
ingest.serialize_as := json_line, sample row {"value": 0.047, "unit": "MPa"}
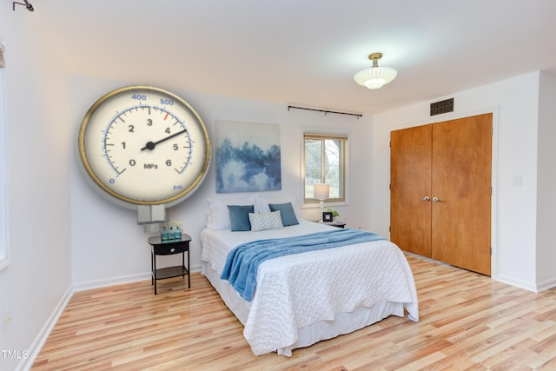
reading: {"value": 4.4, "unit": "MPa"}
